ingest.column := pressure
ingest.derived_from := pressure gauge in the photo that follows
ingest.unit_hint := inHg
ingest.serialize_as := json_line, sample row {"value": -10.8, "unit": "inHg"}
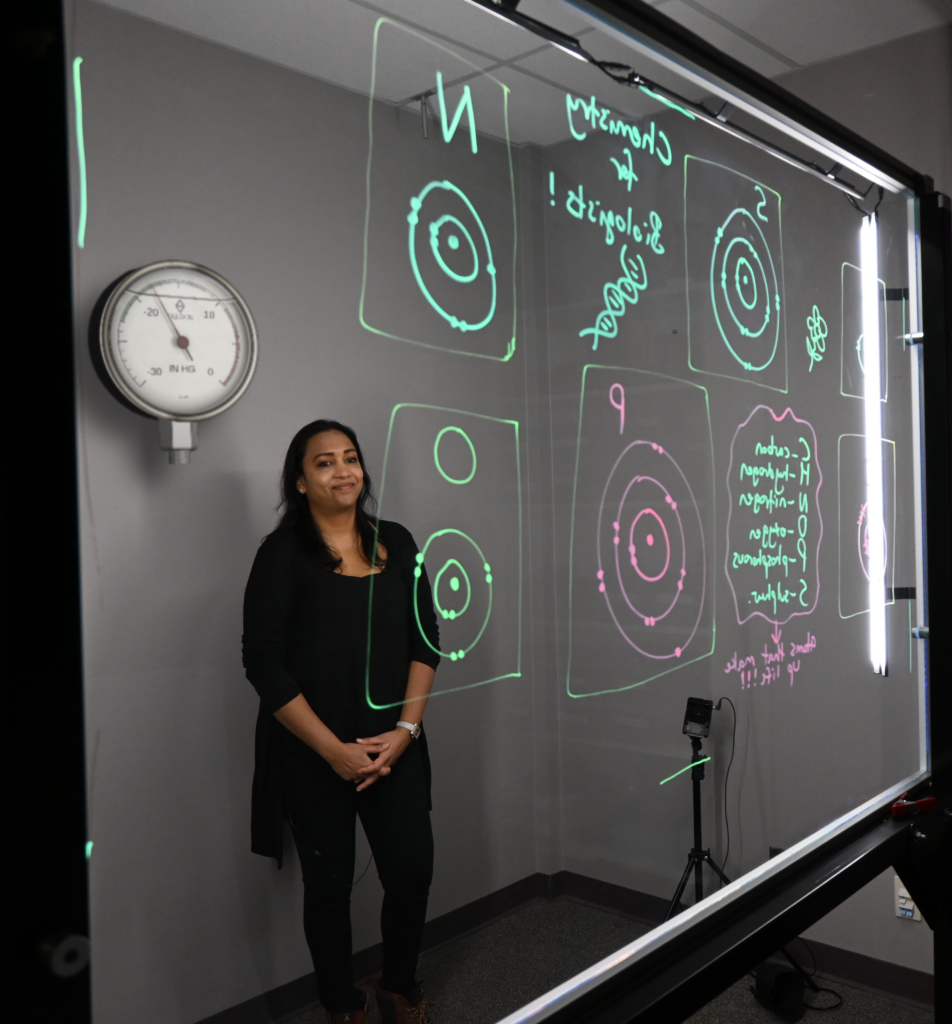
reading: {"value": -18, "unit": "inHg"}
